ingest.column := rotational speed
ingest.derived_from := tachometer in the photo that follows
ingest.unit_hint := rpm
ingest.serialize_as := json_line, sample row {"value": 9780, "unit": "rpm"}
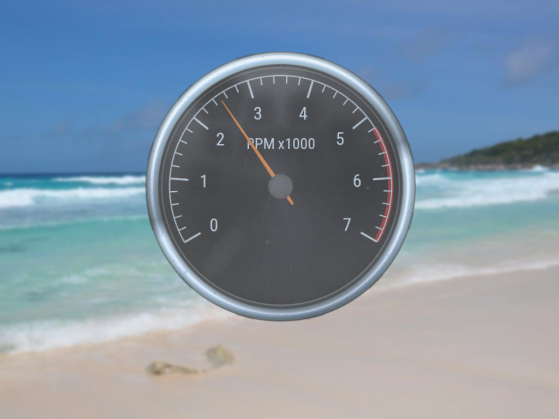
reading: {"value": 2500, "unit": "rpm"}
